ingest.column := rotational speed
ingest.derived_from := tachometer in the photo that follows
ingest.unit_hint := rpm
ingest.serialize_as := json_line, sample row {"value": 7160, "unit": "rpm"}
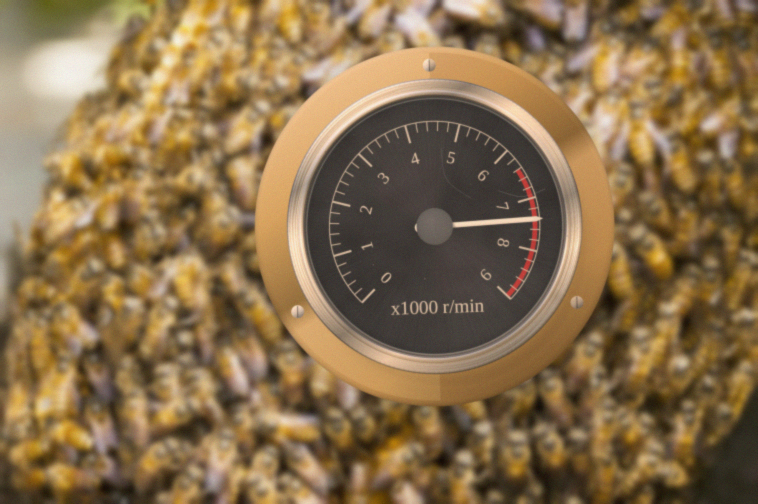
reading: {"value": 7400, "unit": "rpm"}
